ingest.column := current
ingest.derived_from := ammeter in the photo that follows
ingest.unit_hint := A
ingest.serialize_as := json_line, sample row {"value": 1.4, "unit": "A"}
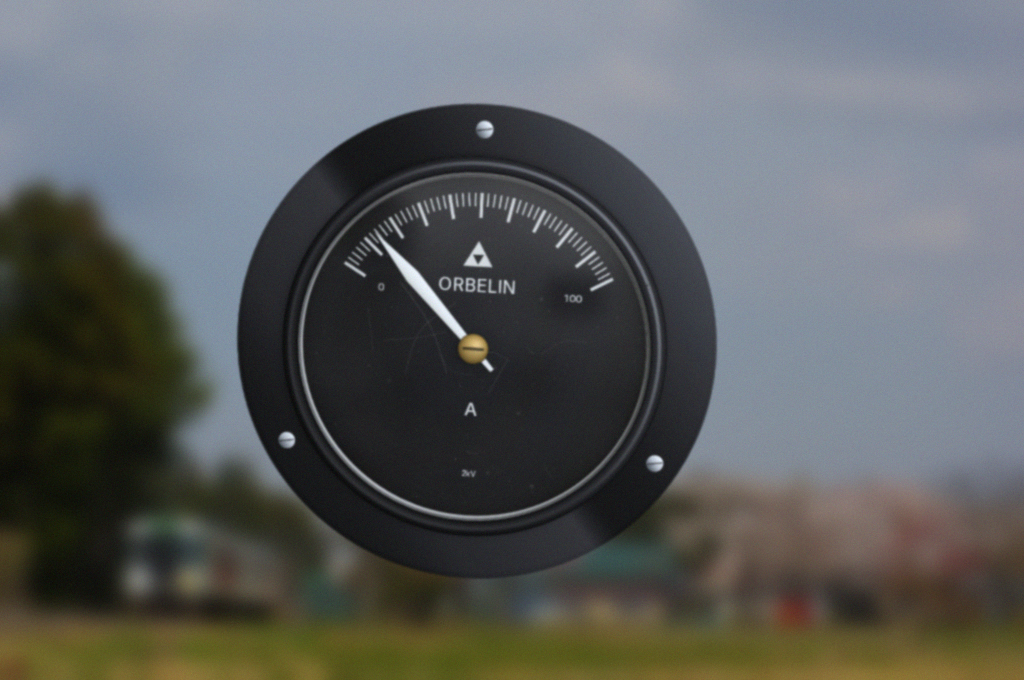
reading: {"value": 14, "unit": "A"}
